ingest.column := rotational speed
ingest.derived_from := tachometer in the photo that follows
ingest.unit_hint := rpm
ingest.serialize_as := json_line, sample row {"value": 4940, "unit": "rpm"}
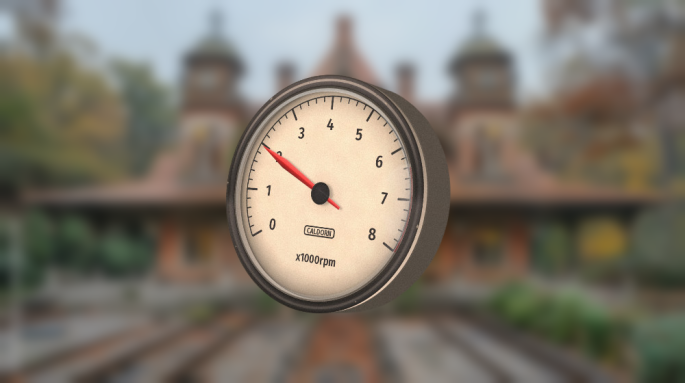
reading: {"value": 2000, "unit": "rpm"}
